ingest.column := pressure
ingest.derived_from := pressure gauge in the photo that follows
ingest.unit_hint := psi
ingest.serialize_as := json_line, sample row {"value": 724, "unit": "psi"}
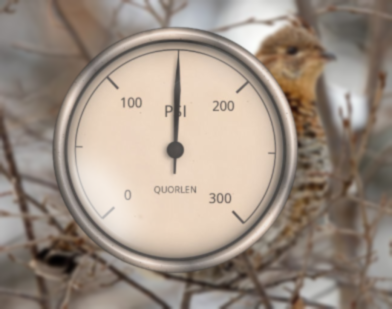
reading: {"value": 150, "unit": "psi"}
